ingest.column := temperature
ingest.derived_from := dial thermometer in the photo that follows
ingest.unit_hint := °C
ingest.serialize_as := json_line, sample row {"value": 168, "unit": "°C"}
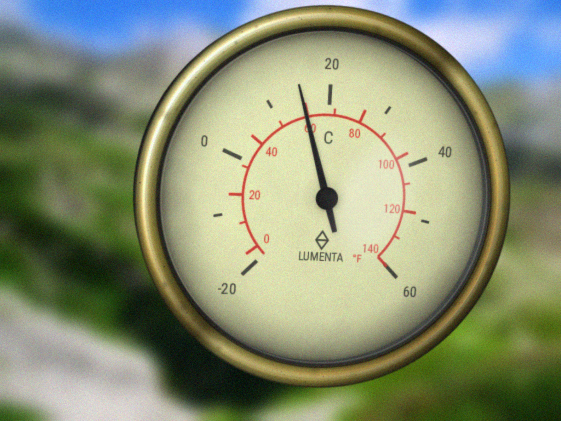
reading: {"value": 15, "unit": "°C"}
